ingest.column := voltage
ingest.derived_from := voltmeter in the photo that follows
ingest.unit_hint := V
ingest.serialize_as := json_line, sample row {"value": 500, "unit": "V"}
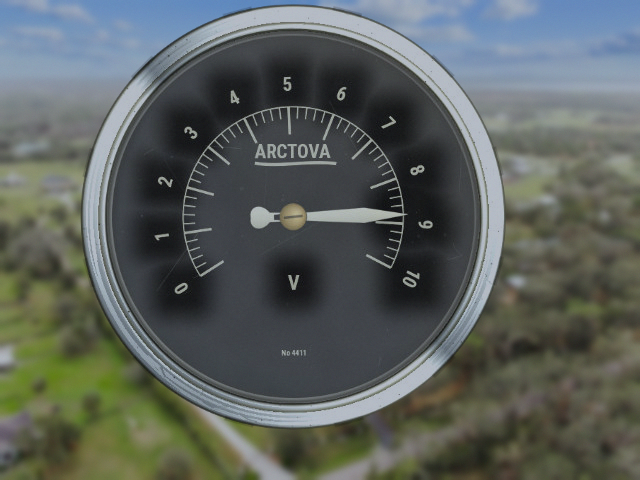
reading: {"value": 8.8, "unit": "V"}
